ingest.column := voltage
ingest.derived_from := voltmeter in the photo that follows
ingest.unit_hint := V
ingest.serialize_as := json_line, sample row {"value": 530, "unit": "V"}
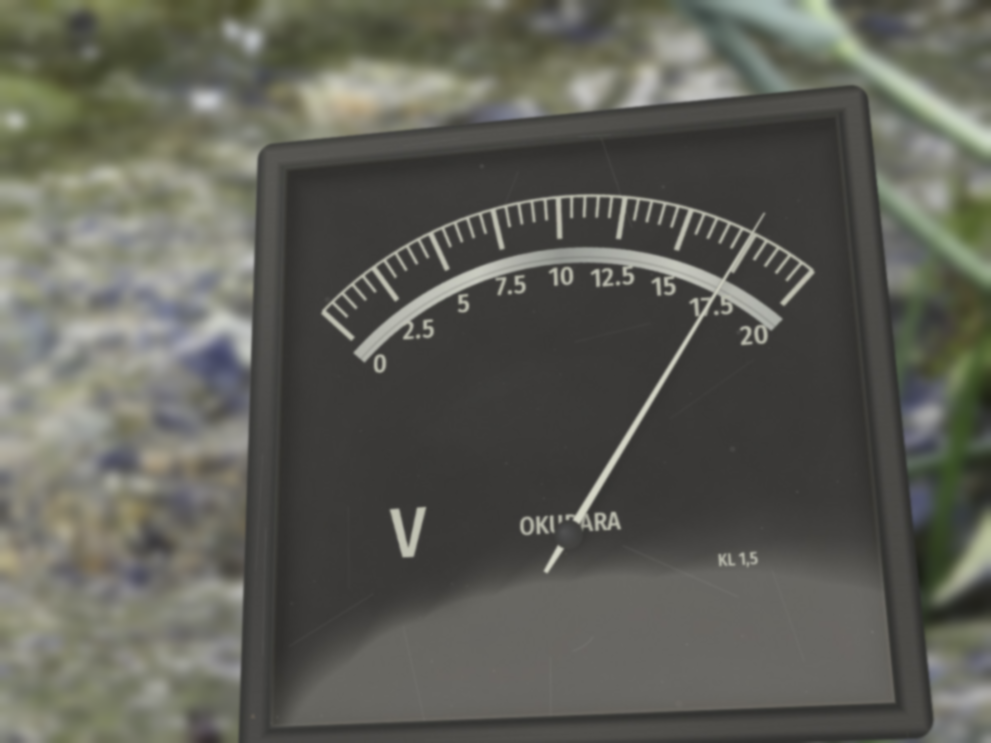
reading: {"value": 17.5, "unit": "V"}
